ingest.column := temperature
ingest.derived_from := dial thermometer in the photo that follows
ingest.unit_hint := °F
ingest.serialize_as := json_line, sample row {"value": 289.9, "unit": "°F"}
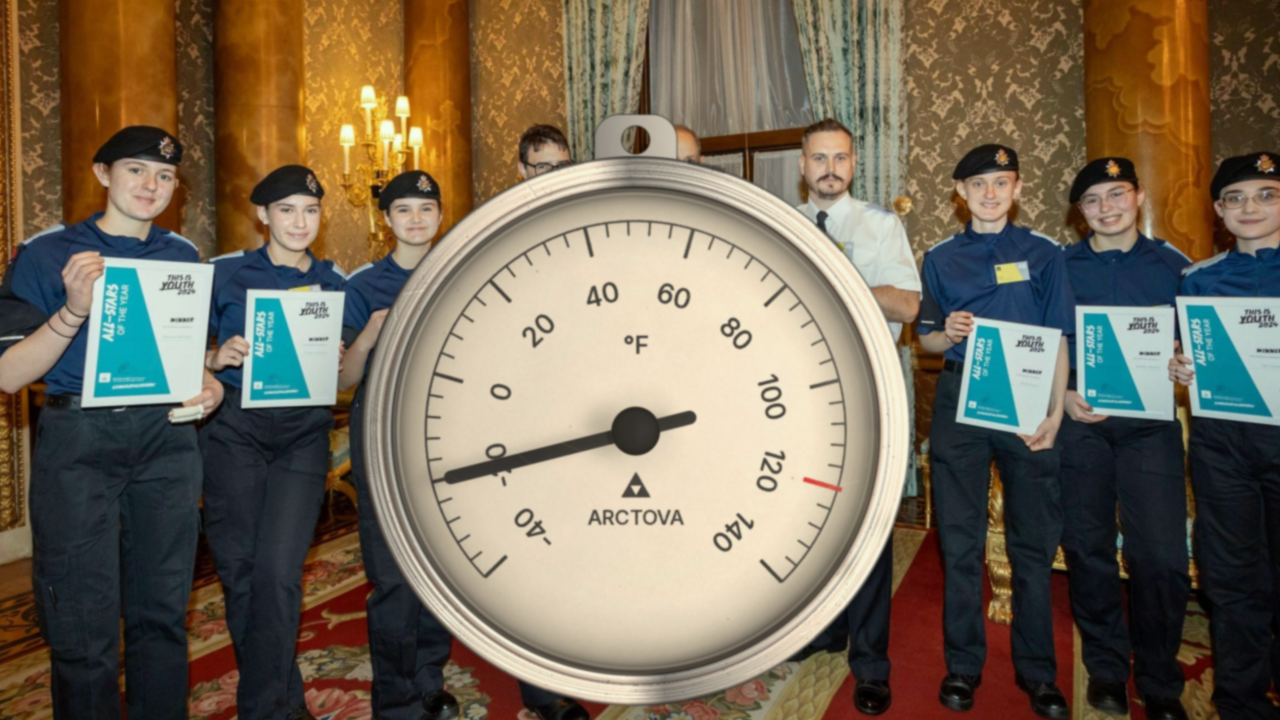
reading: {"value": -20, "unit": "°F"}
